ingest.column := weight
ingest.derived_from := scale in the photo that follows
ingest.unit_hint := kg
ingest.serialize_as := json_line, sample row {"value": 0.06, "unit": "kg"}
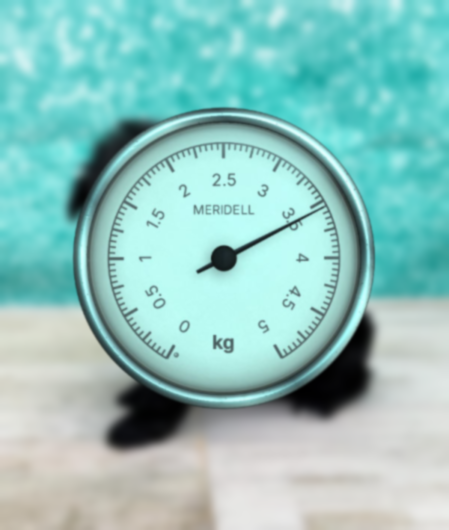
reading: {"value": 3.55, "unit": "kg"}
